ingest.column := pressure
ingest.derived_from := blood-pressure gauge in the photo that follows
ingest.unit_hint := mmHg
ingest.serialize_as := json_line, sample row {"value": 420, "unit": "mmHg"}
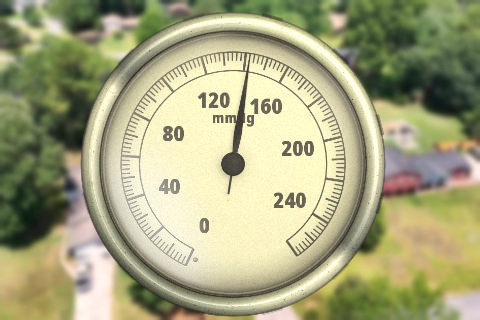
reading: {"value": 142, "unit": "mmHg"}
